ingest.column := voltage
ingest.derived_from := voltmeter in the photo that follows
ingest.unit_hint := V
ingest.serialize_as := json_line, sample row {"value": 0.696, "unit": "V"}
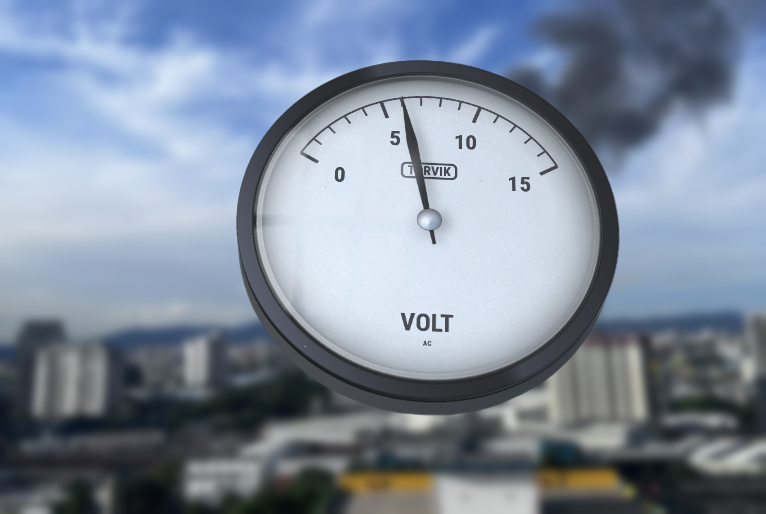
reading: {"value": 6, "unit": "V"}
